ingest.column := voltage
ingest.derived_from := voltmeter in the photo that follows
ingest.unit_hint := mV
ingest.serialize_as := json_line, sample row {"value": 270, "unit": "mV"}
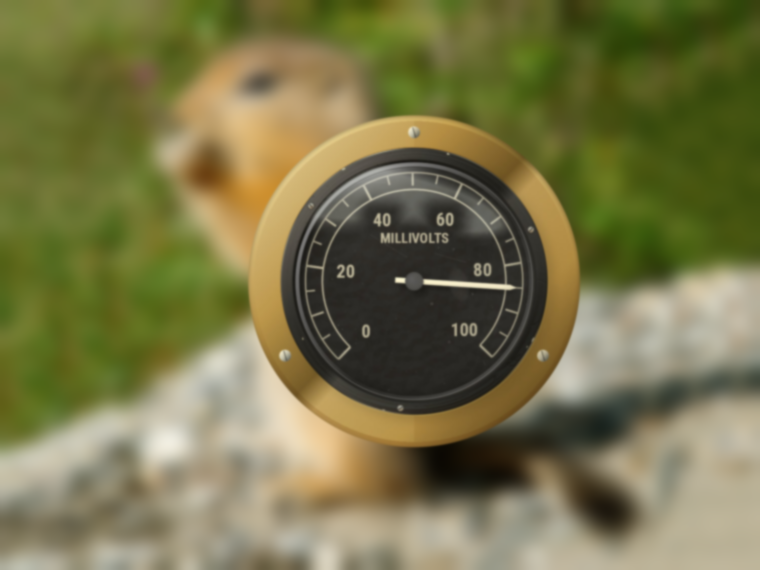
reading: {"value": 85, "unit": "mV"}
